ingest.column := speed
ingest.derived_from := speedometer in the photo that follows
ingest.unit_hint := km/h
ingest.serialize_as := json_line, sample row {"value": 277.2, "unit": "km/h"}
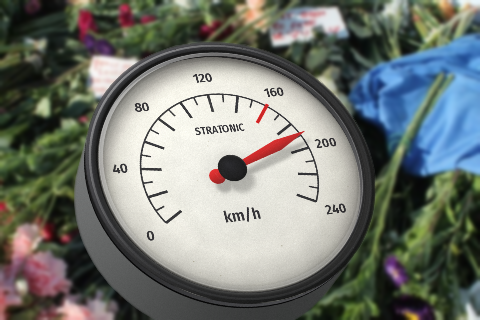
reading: {"value": 190, "unit": "km/h"}
